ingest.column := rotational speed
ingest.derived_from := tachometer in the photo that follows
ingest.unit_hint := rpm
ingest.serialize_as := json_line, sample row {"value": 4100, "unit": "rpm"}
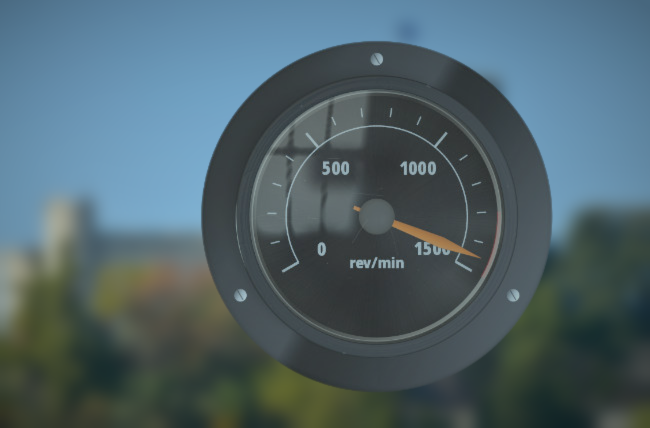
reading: {"value": 1450, "unit": "rpm"}
